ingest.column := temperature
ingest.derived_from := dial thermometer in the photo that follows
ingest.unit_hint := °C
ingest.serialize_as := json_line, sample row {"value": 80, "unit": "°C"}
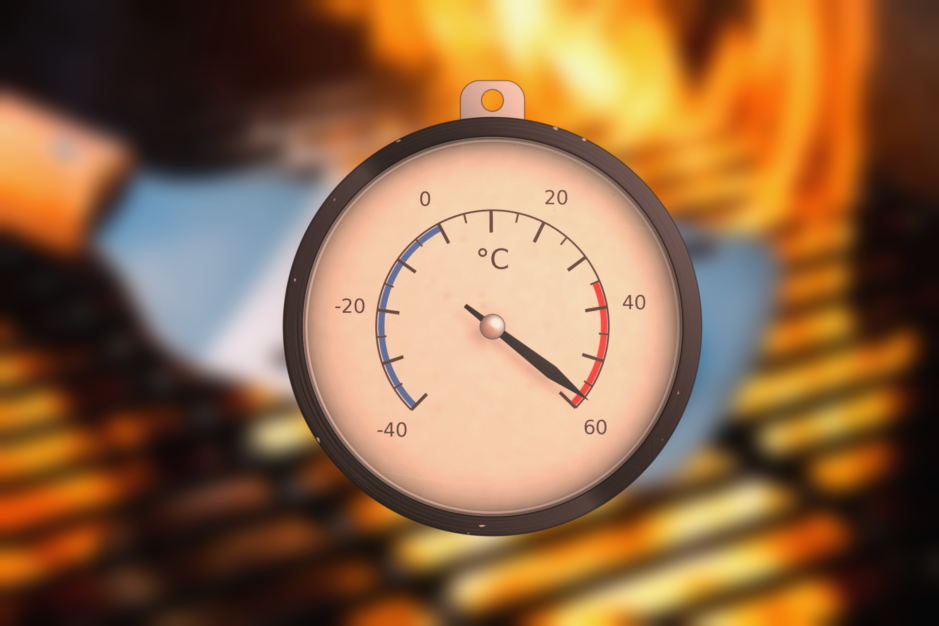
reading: {"value": 57.5, "unit": "°C"}
